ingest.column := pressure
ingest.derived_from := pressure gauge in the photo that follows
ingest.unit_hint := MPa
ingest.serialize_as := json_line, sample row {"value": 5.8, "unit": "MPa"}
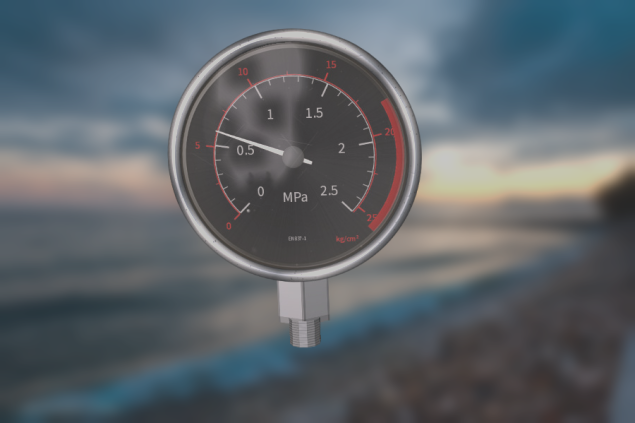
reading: {"value": 0.6, "unit": "MPa"}
